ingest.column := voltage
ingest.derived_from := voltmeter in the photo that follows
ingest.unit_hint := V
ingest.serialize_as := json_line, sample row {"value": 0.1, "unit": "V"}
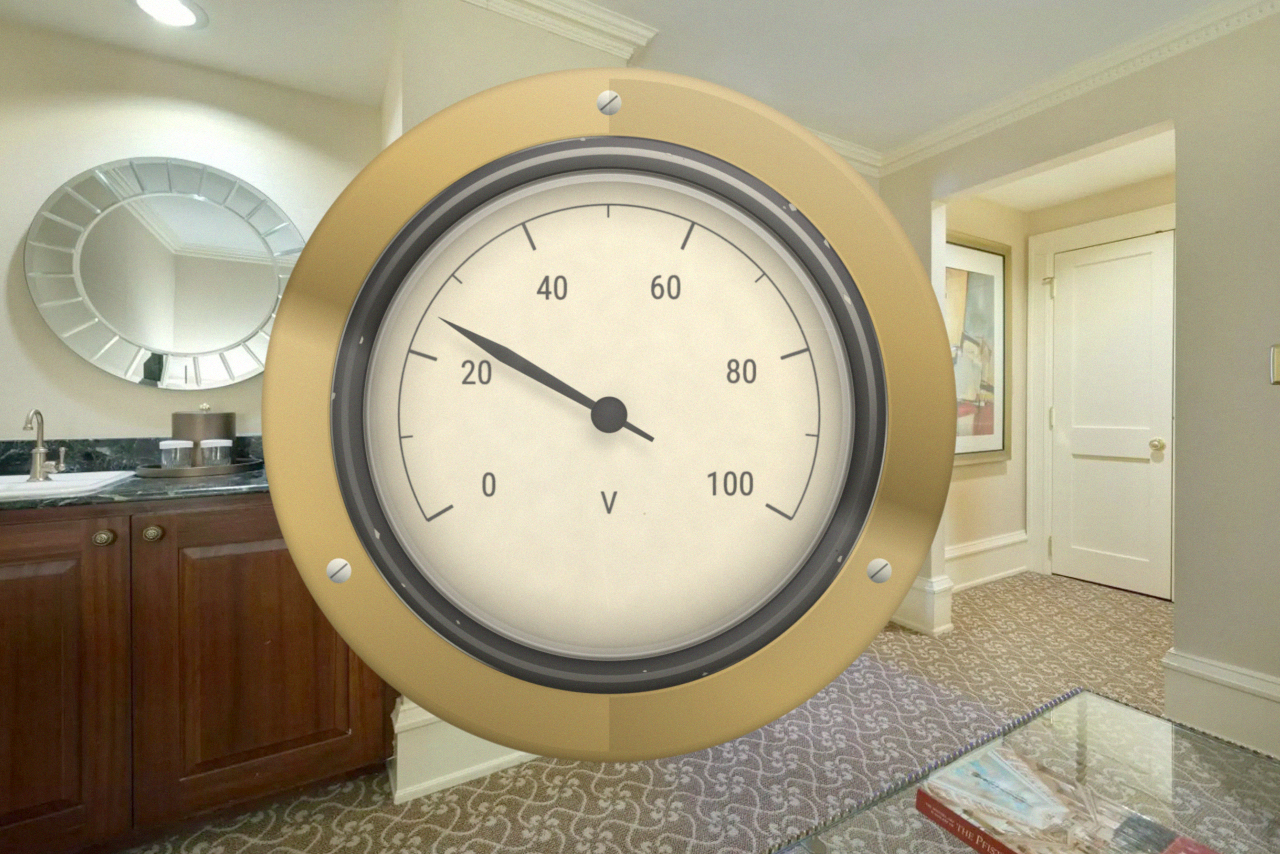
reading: {"value": 25, "unit": "V"}
